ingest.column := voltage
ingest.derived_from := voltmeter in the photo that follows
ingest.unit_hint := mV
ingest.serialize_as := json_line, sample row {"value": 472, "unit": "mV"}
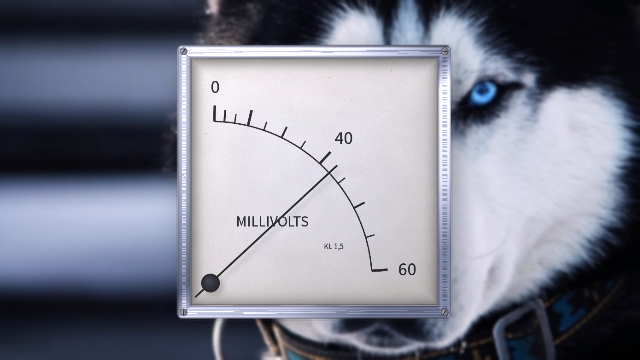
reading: {"value": 42.5, "unit": "mV"}
